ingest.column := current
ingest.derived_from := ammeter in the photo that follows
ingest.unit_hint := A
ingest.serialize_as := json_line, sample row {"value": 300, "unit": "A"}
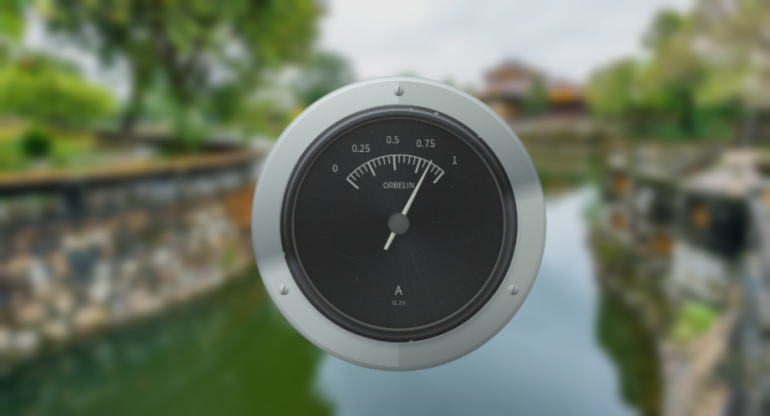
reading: {"value": 0.85, "unit": "A"}
